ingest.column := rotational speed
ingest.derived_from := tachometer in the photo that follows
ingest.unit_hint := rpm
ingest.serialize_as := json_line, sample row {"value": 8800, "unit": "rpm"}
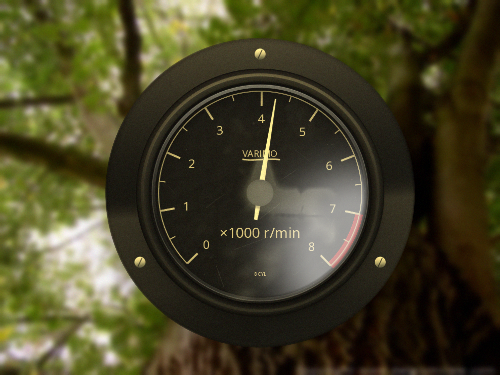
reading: {"value": 4250, "unit": "rpm"}
